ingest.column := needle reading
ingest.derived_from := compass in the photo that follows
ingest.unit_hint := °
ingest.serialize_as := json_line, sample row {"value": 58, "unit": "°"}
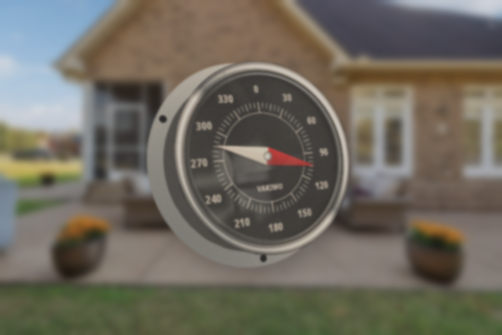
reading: {"value": 105, "unit": "°"}
